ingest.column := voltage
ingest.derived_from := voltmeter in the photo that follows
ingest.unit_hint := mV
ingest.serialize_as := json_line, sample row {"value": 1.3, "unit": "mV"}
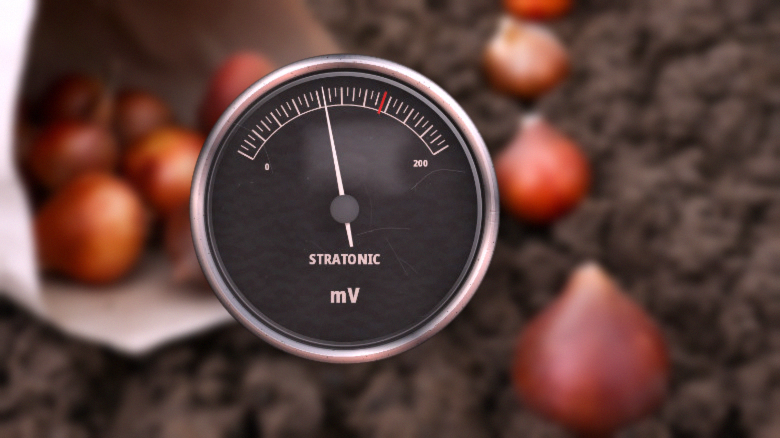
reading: {"value": 85, "unit": "mV"}
